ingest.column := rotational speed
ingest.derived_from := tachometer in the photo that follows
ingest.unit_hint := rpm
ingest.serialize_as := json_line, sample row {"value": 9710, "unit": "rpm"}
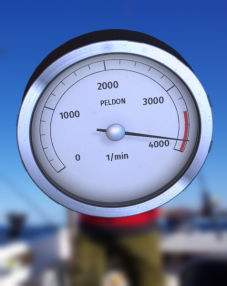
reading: {"value": 3800, "unit": "rpm"}
